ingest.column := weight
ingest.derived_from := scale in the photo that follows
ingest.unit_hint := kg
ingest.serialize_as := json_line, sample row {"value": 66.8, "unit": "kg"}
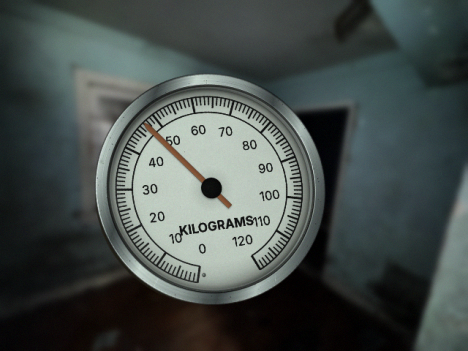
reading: {"value": 47, "unit": "kg"}
